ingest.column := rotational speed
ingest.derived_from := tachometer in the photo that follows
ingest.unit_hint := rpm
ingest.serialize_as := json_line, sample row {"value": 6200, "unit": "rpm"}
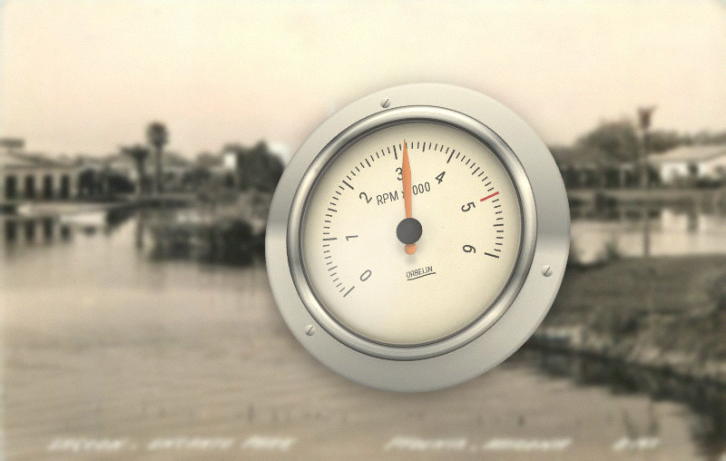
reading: {"value": 3200, "unit": "rpm"}
